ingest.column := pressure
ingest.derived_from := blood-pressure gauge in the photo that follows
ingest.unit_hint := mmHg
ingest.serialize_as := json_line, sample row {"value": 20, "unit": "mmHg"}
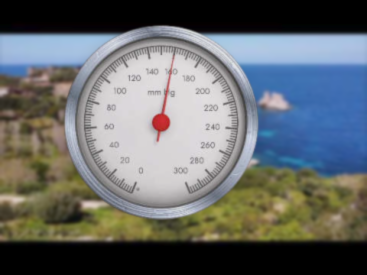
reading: {"value": 160, "unit": "mmHg"}
